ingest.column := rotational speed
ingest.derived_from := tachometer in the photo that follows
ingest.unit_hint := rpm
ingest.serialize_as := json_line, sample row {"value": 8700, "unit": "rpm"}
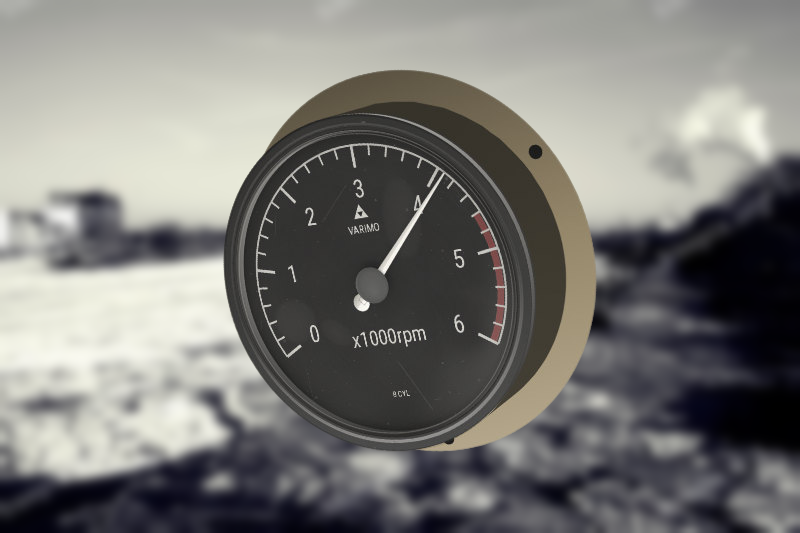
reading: {"value": 4100, "unit": "rpm"}
